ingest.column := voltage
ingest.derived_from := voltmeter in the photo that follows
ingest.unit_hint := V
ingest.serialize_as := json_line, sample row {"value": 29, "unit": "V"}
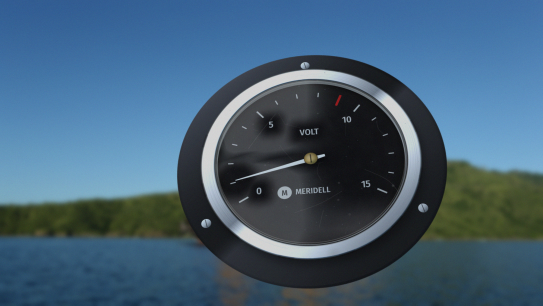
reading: {"value": 1, "unit": "V"}
